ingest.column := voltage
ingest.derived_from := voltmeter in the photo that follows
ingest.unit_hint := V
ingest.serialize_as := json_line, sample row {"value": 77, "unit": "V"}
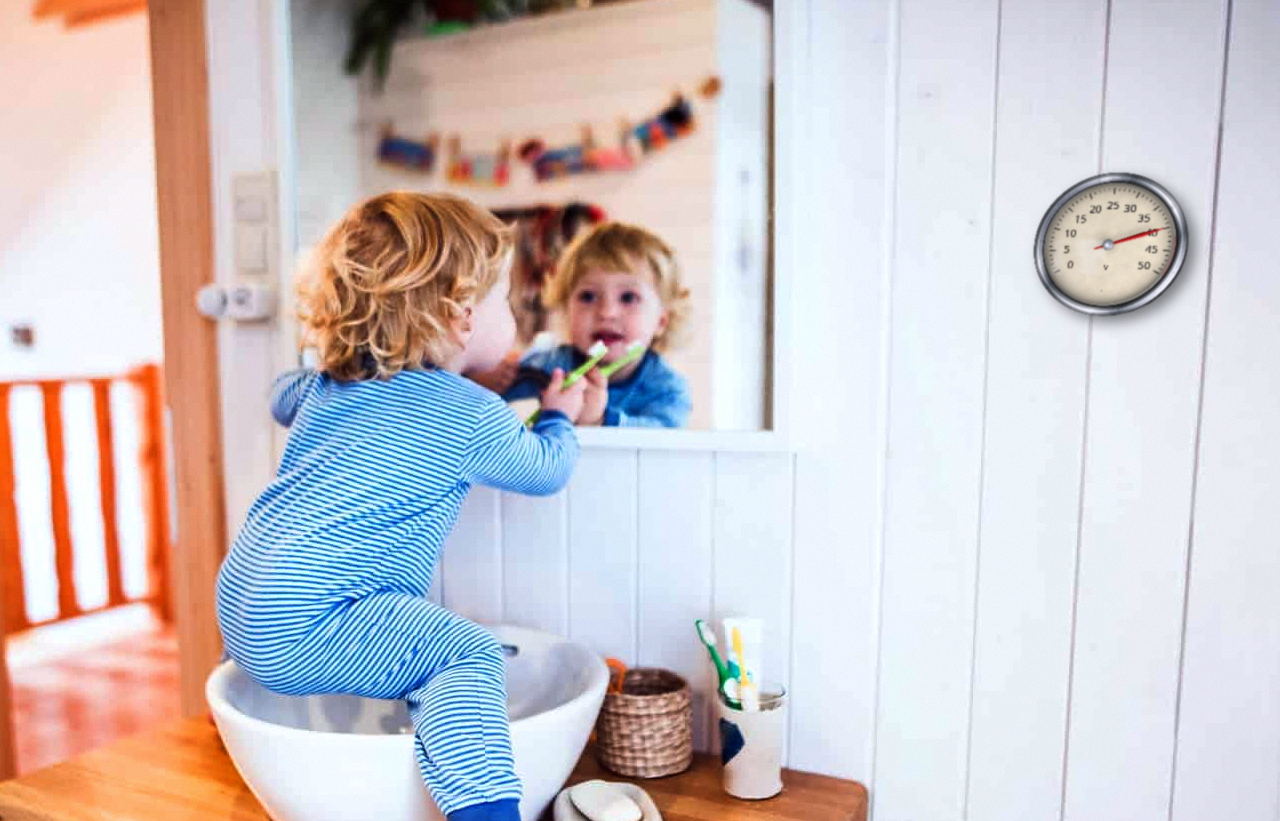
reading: {"value": 40, "unit": "V"}
